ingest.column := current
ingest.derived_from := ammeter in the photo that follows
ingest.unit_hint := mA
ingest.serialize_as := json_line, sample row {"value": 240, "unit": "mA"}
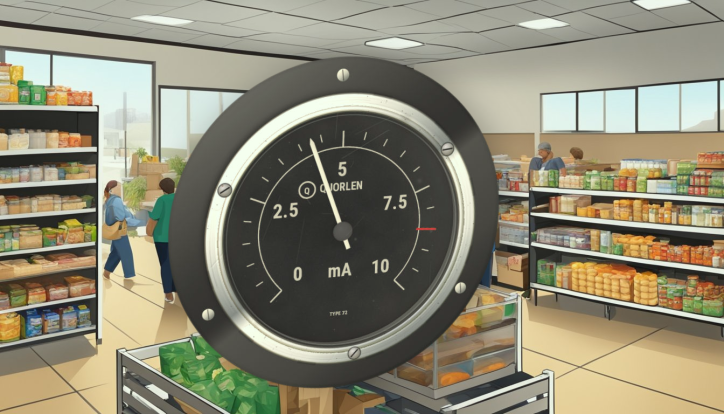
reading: {"value": 4.25, "unit": "mA"}
